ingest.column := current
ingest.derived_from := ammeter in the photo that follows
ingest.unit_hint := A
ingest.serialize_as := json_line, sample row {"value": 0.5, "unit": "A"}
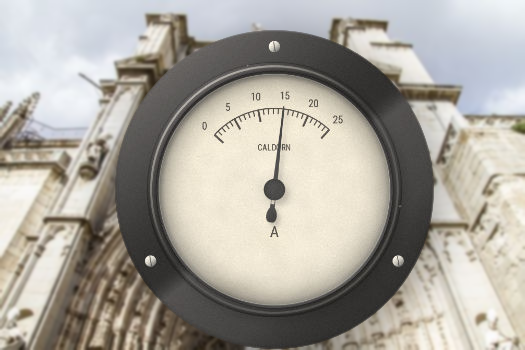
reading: {"value": 15, "unit": "A"}
